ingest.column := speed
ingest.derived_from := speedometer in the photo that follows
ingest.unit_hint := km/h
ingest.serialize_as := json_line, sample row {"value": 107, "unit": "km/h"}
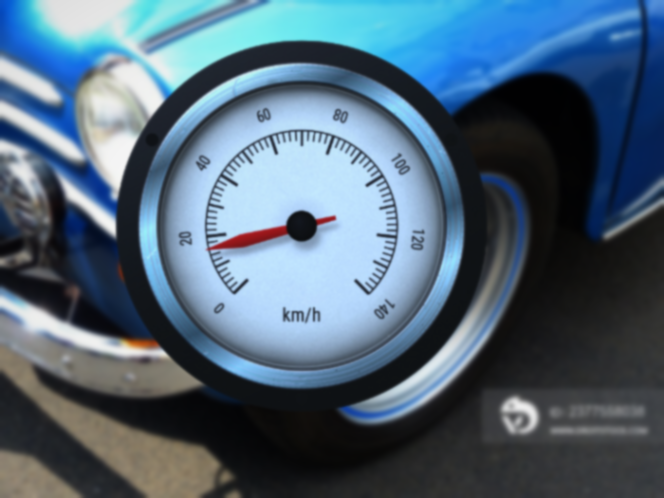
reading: {"value": 16, "unit": "km/h"}
